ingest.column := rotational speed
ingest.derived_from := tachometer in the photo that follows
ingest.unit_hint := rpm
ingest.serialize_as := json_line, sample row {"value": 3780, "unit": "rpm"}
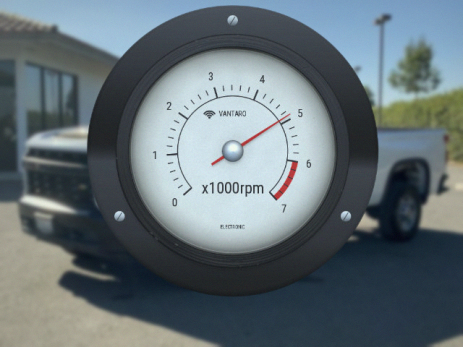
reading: {"value": 4900, "unit": "rpm"}
